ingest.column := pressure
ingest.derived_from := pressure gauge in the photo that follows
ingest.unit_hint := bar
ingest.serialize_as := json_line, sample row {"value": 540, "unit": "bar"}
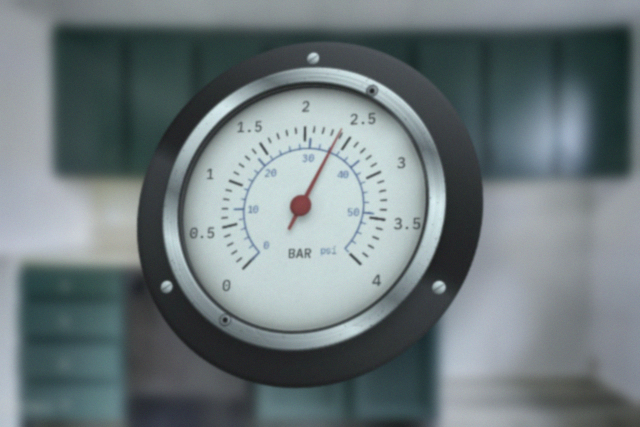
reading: {"value": 2.4, "unit": "bar"}
